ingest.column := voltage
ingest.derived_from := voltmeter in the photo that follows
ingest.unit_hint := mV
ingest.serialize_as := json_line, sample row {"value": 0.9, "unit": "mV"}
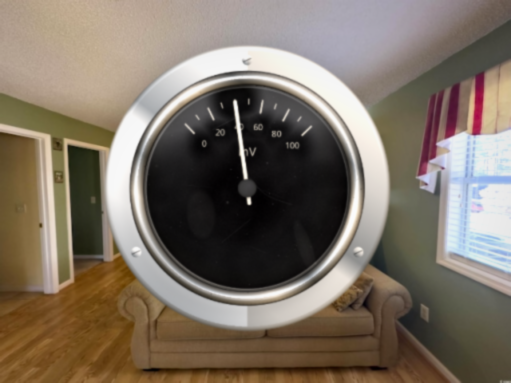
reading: {"value": 40, "unit": "mV"}
